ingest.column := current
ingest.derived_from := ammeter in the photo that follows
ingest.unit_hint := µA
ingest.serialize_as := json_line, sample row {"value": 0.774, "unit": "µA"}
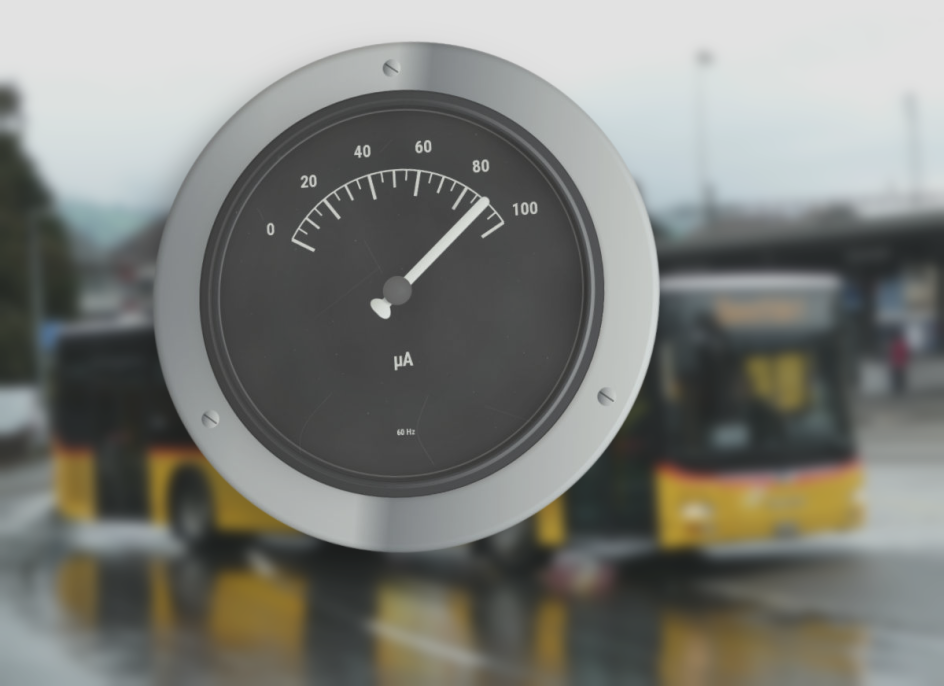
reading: {"value": 90, "unit": "µA"}
